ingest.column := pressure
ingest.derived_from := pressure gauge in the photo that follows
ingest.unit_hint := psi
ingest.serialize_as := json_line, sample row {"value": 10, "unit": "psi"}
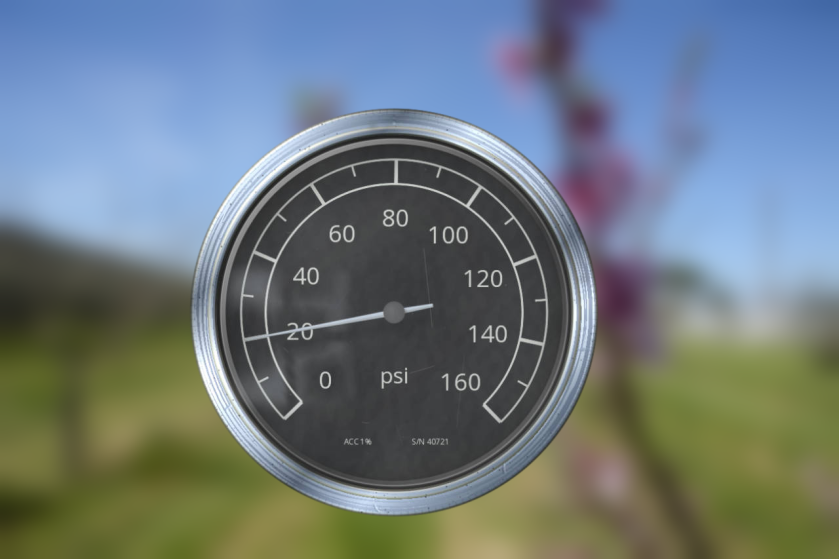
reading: {"value": 20, "unit": "psi"}
